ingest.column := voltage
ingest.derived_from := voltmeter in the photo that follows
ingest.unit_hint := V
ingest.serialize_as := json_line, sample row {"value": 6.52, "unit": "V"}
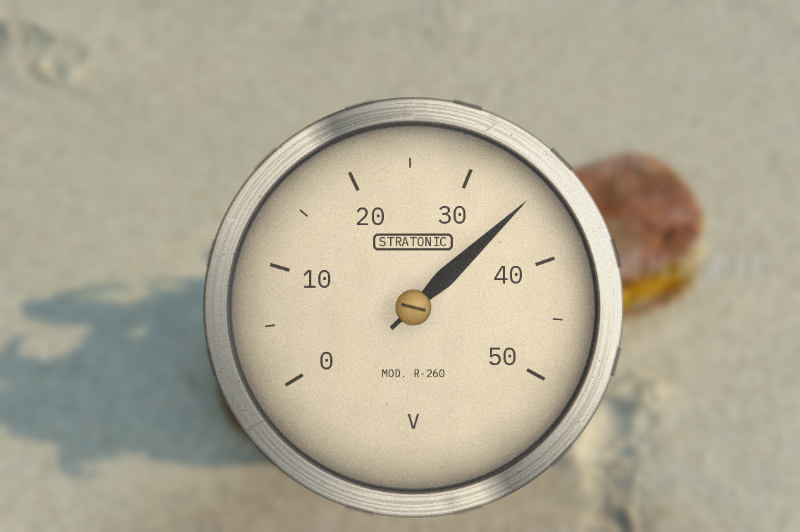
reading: {"value": 35, "unit": "V"}
